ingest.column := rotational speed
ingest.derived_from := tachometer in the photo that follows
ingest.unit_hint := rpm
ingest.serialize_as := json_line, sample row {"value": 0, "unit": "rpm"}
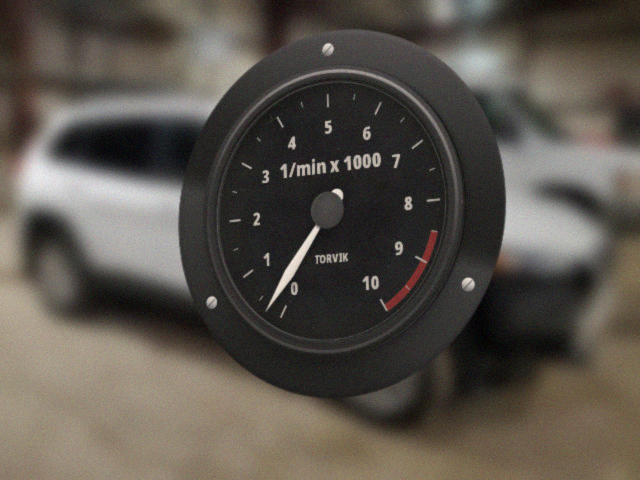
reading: {"value": 250, "unit": "rpm"}
